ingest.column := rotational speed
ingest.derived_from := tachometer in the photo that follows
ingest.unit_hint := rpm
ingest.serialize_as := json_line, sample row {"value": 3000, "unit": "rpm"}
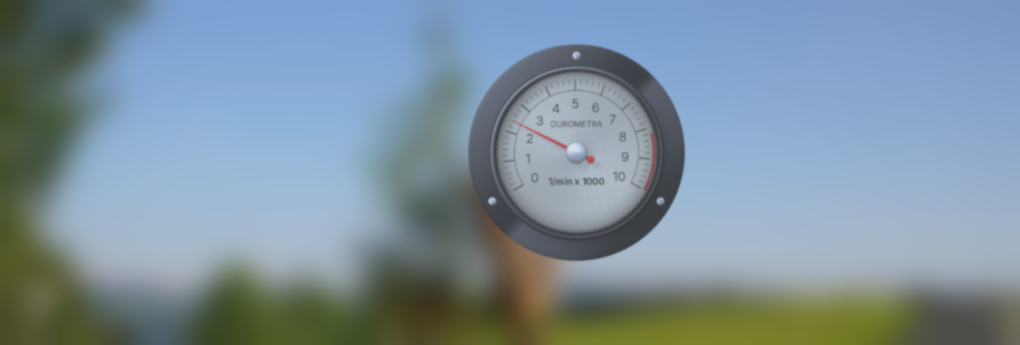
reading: {"value": 2400, "unit": "rpm"}
